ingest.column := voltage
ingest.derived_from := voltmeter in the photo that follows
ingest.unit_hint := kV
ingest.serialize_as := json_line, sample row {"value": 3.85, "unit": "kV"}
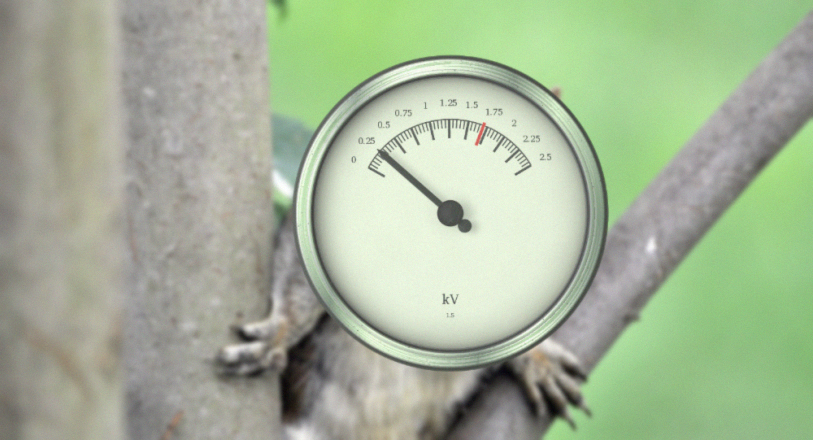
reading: {"value": 0.25, "unit": "kV"}
